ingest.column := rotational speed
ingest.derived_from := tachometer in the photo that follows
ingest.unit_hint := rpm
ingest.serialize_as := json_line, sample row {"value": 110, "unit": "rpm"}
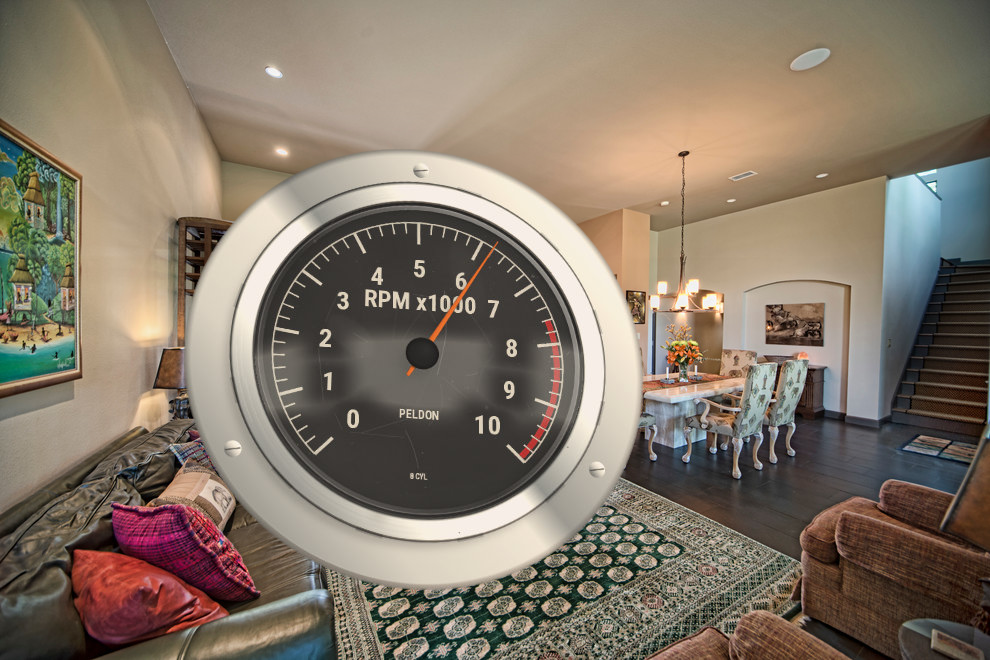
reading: {"value": 6200, "unit": "rpm"}
